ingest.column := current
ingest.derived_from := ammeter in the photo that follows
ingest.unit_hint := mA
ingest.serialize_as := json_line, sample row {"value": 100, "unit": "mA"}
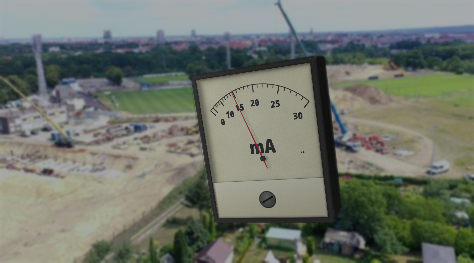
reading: {"value": 15, "unit": "mA"}
